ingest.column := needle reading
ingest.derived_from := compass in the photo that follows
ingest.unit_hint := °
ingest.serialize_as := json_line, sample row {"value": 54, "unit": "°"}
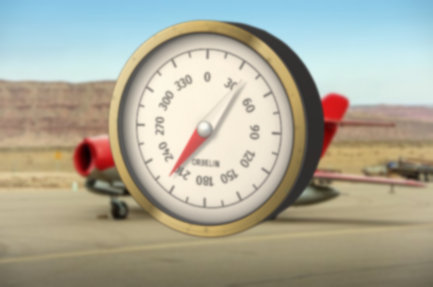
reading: {"value": 217.5, "unit": "°"}
